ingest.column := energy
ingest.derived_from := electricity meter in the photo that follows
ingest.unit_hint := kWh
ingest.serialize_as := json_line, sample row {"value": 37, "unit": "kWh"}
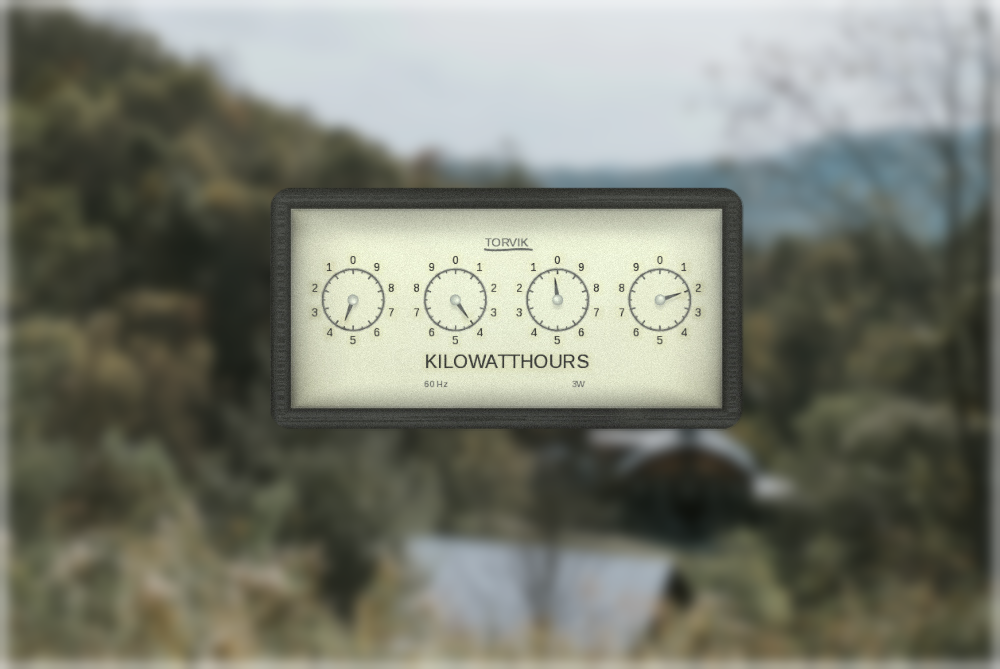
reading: {"value": 4402, "unit": "kWh"}
